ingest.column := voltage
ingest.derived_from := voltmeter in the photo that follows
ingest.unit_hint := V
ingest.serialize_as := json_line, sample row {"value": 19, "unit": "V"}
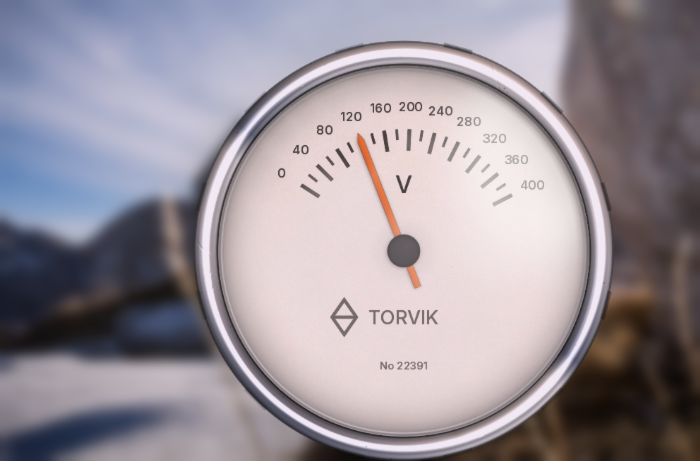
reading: {"value": 120, "unit": "V"}
